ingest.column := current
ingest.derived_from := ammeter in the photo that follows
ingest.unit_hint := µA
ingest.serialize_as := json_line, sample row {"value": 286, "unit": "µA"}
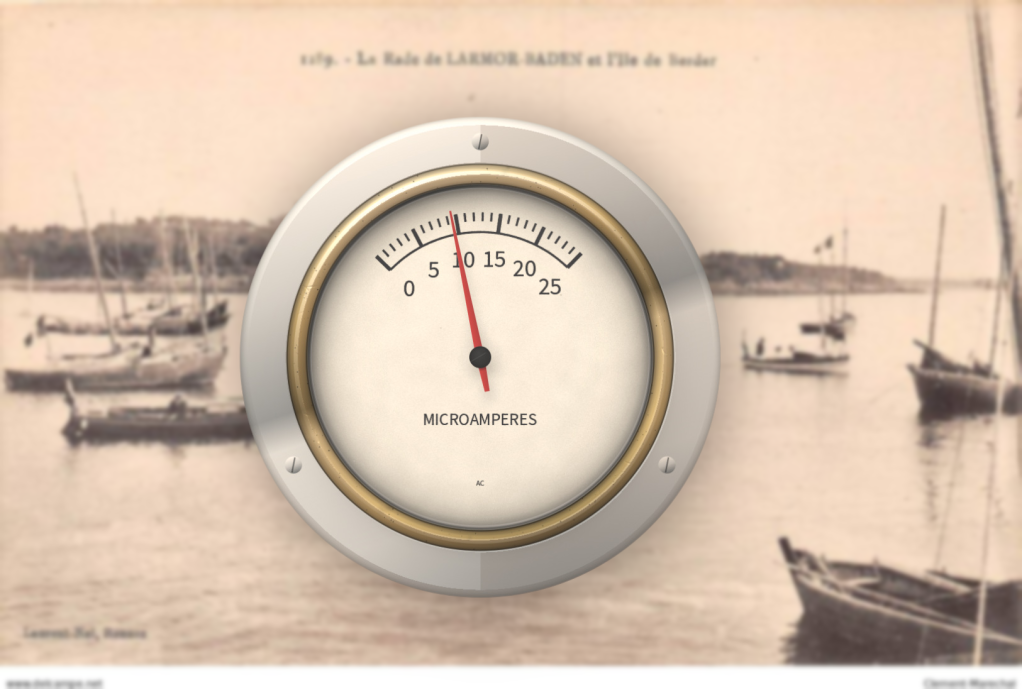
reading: {"value": 9.5, "unit": "µA"}
